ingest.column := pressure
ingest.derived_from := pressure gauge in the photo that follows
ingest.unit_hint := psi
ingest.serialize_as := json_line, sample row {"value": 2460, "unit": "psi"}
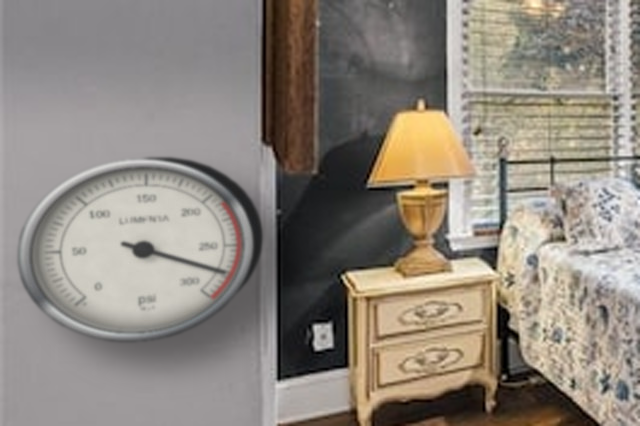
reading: {"value": 275, "unit": "psi"}
